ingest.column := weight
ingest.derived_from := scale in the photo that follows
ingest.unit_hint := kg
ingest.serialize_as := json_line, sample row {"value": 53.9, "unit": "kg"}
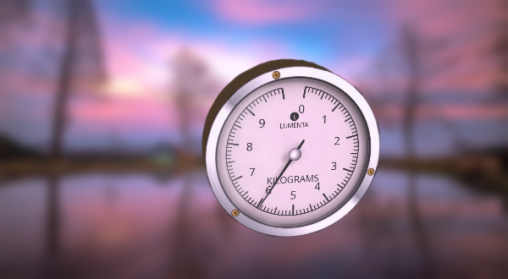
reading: {"value": 6, "unit": "kg"}
